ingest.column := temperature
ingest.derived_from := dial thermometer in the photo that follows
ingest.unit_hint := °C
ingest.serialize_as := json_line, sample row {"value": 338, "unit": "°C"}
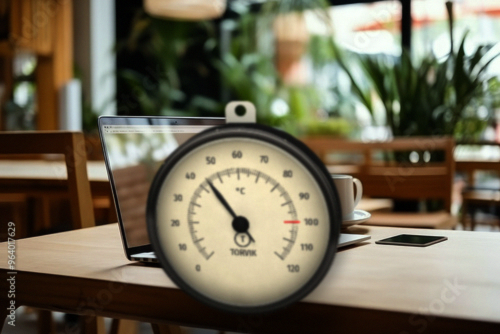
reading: {"value": 45, "unit": "°C"}
